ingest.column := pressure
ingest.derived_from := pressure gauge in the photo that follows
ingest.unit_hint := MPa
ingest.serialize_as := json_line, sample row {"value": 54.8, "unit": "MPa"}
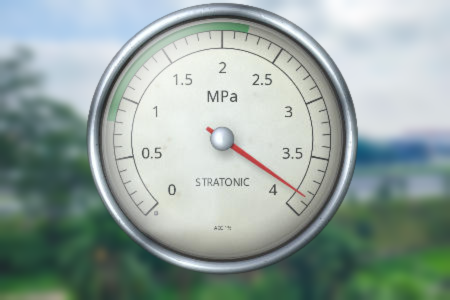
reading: {"value": 3.85, "unit": "MPa"}
